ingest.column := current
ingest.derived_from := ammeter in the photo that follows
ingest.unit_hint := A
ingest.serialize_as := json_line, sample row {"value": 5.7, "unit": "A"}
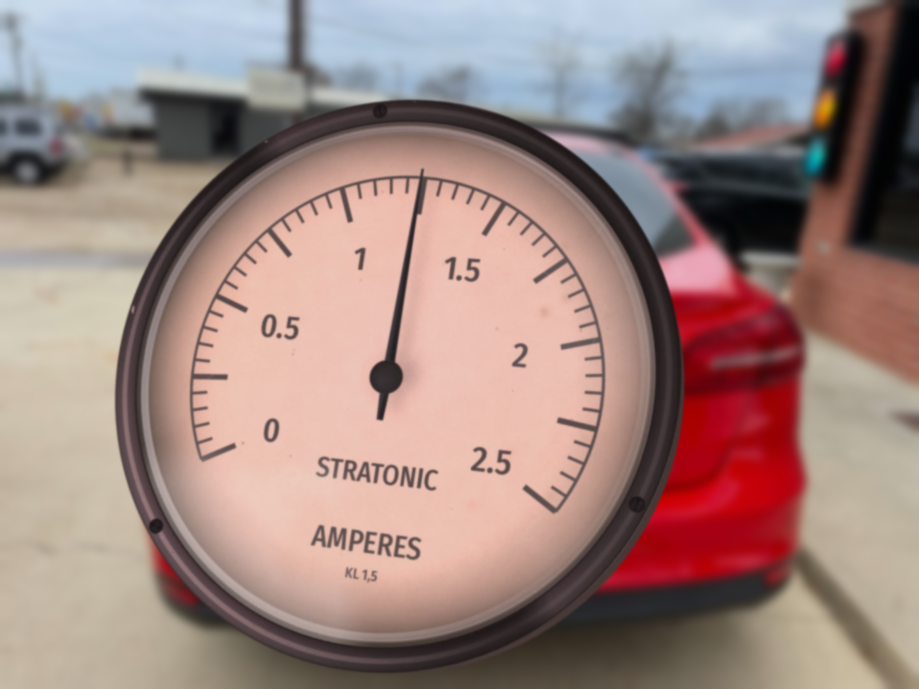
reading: {"value": 1.25, "unit": "A"}
